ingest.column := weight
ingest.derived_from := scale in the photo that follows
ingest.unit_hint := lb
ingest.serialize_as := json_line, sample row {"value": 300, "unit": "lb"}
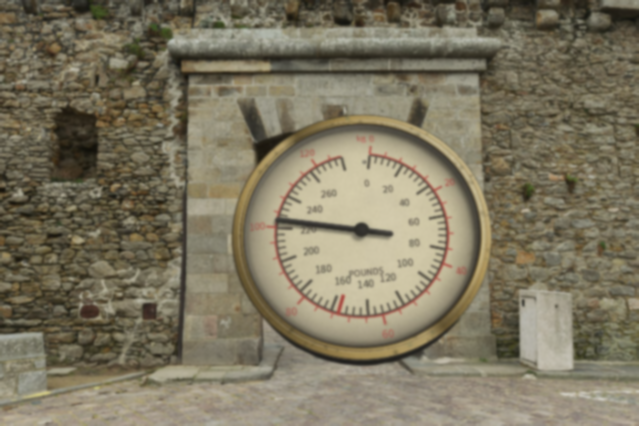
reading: {"value": 224, "unit": "lb"}
